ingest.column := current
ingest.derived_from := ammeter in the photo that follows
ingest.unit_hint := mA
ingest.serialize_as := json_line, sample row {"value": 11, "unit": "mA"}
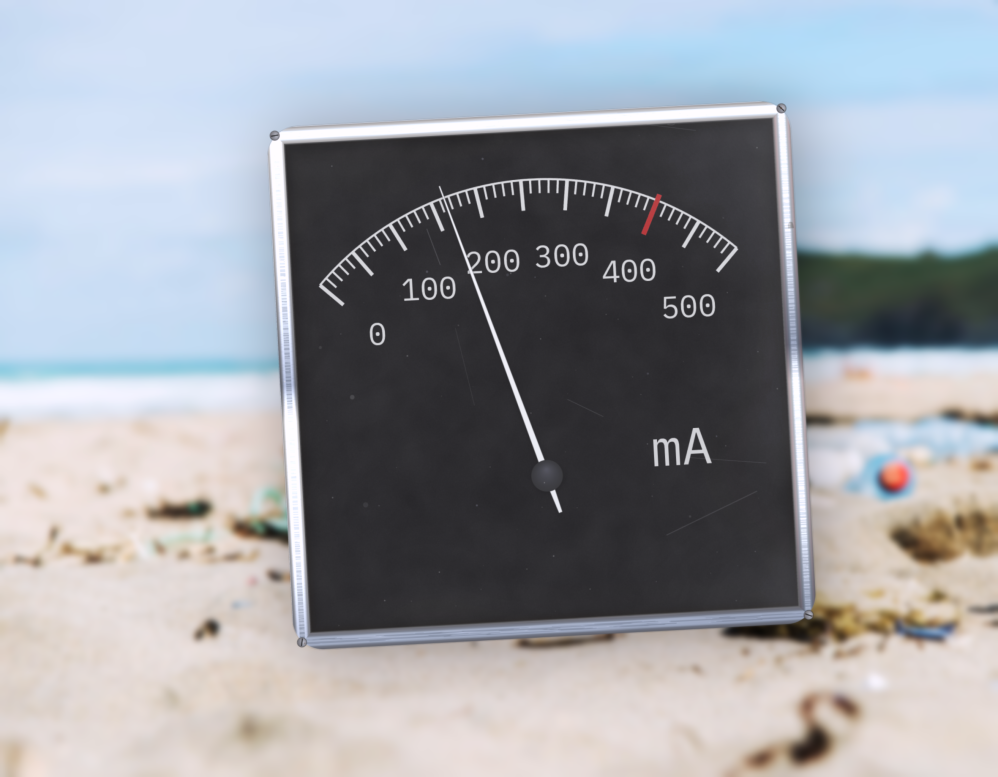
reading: {"value": 165, "unit": "mA"}
